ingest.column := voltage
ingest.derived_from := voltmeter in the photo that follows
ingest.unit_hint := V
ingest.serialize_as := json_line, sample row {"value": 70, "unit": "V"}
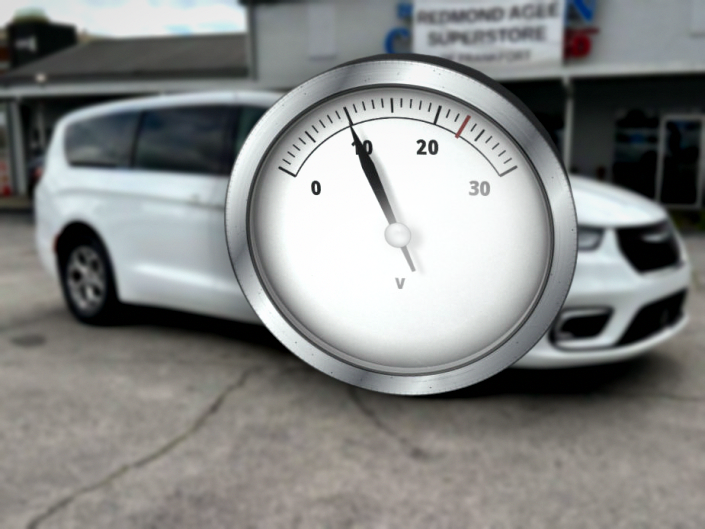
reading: {"value": 10, "unit": "V"}
